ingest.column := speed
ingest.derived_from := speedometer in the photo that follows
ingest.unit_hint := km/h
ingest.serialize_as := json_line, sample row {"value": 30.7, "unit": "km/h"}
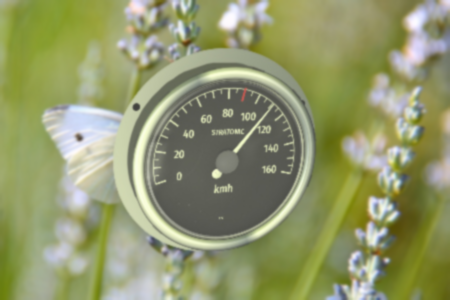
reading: {"value": 110, "unit": "km/h"}
